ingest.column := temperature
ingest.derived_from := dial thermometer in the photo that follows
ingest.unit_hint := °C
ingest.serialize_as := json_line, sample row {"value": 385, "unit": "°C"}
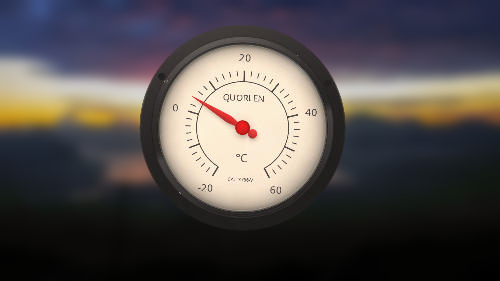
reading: {"value": 4, "unit": "°C"}
